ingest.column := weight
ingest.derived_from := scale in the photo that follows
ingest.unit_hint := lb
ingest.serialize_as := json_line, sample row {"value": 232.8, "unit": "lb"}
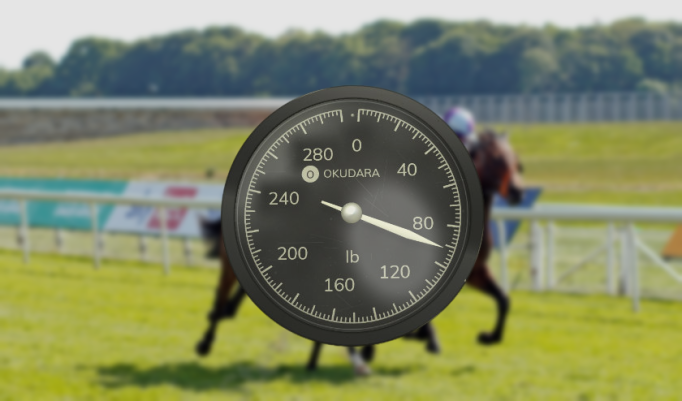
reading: {"value": 92, "unit": "lb"}
